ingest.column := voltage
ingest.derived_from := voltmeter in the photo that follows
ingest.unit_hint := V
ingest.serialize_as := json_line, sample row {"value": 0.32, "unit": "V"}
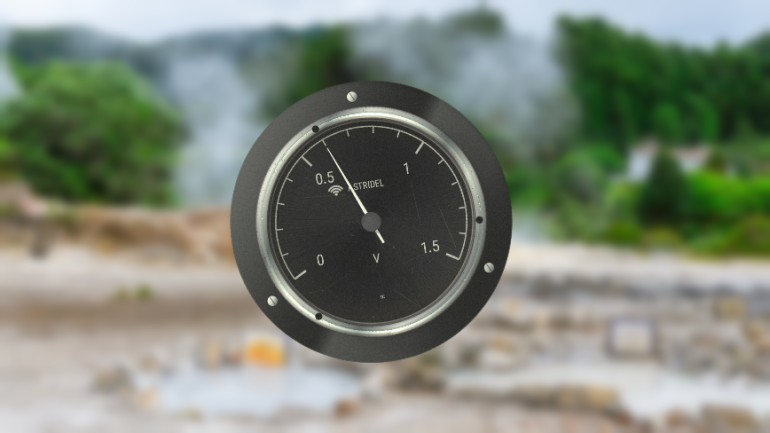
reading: {"value": 0.6, "unit": "V"}
